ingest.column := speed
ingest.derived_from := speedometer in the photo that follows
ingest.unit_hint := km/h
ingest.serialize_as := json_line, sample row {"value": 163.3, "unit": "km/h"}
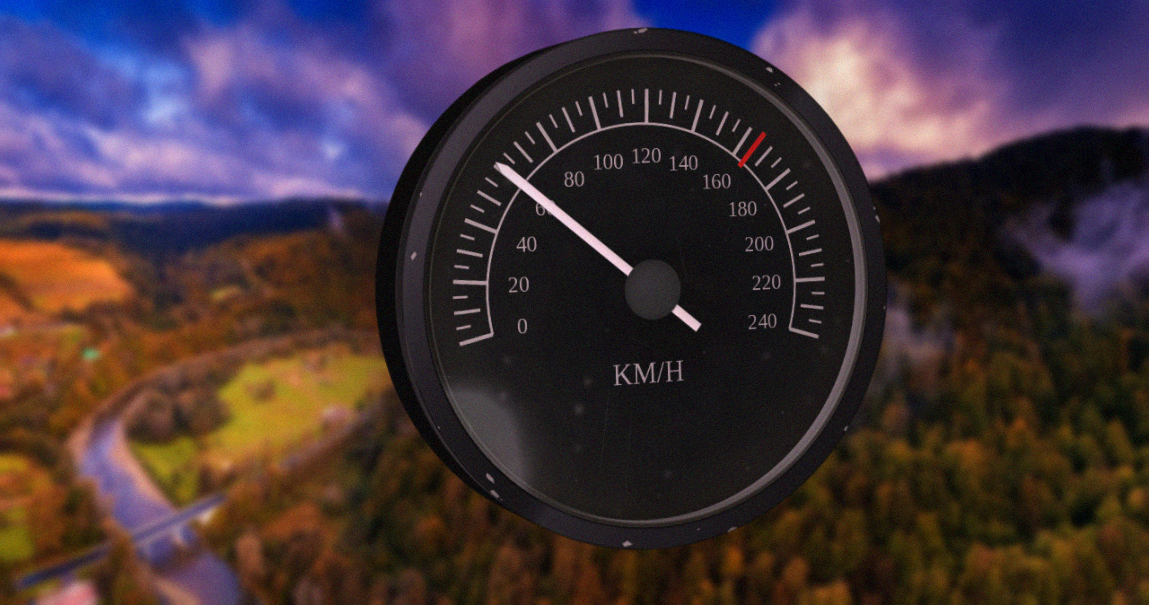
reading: {"value": 60, "unit": "km/h"}
